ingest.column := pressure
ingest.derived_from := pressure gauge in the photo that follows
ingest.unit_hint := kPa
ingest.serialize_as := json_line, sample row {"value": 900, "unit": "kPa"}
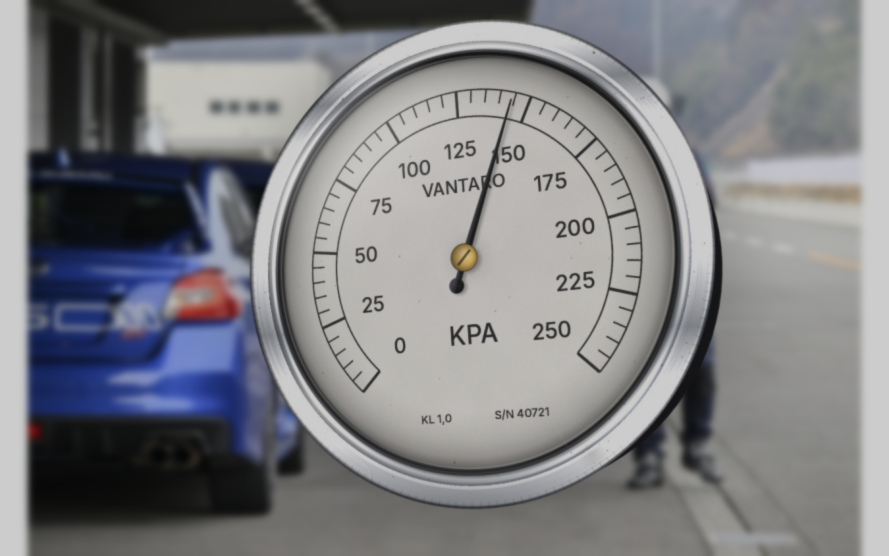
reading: {"value": 145, "unit": "kPa"}
